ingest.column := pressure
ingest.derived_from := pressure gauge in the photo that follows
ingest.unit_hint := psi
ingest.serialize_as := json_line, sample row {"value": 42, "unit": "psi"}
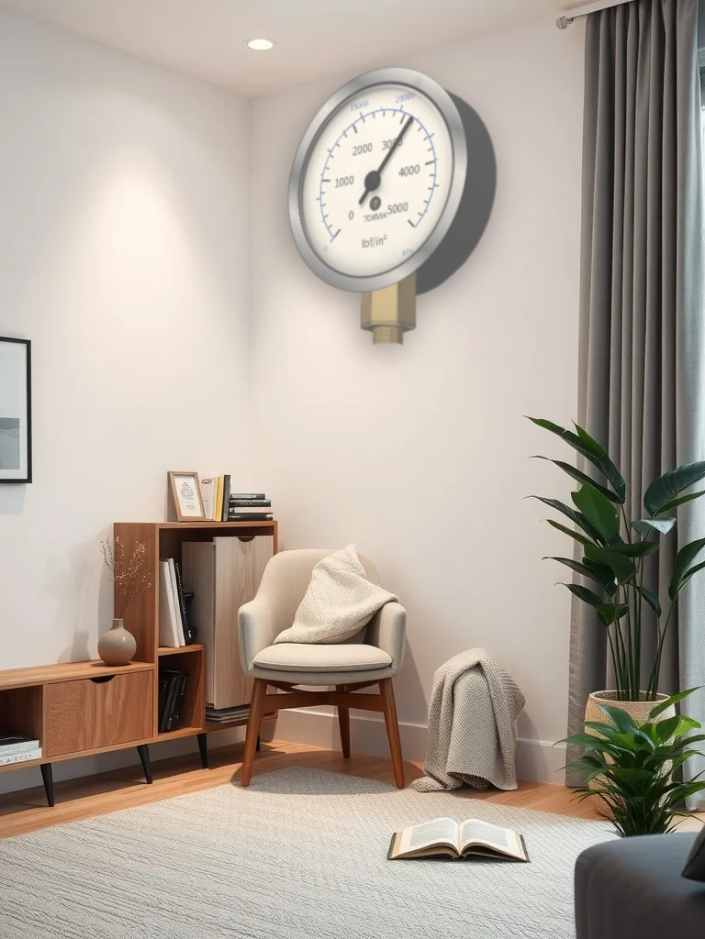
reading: {"value": 3200, "unit": "psi"}
